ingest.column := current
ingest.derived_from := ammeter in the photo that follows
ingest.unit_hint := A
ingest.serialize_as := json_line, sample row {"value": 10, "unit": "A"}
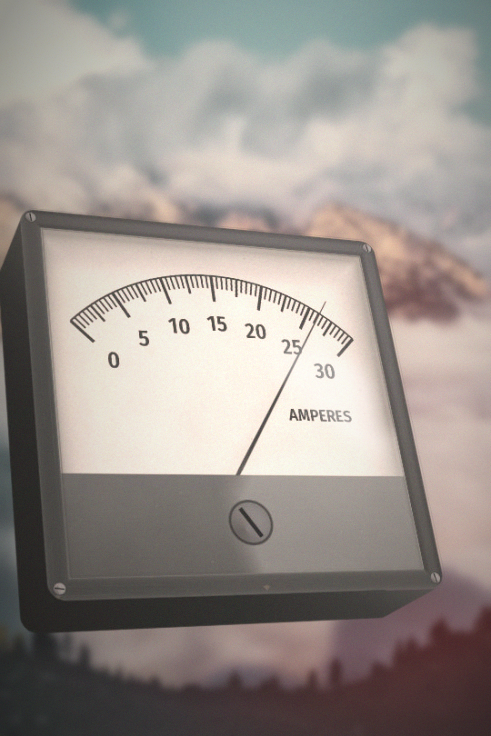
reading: {"value": 26, "unit": "A"}
